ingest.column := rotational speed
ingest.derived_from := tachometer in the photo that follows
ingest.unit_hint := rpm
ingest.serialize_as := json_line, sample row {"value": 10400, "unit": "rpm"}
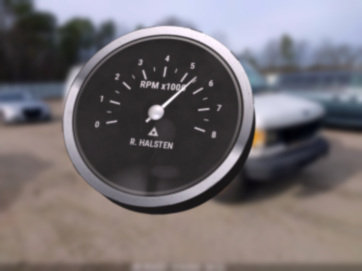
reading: {"value": 5500, "unit": "rpm"}
